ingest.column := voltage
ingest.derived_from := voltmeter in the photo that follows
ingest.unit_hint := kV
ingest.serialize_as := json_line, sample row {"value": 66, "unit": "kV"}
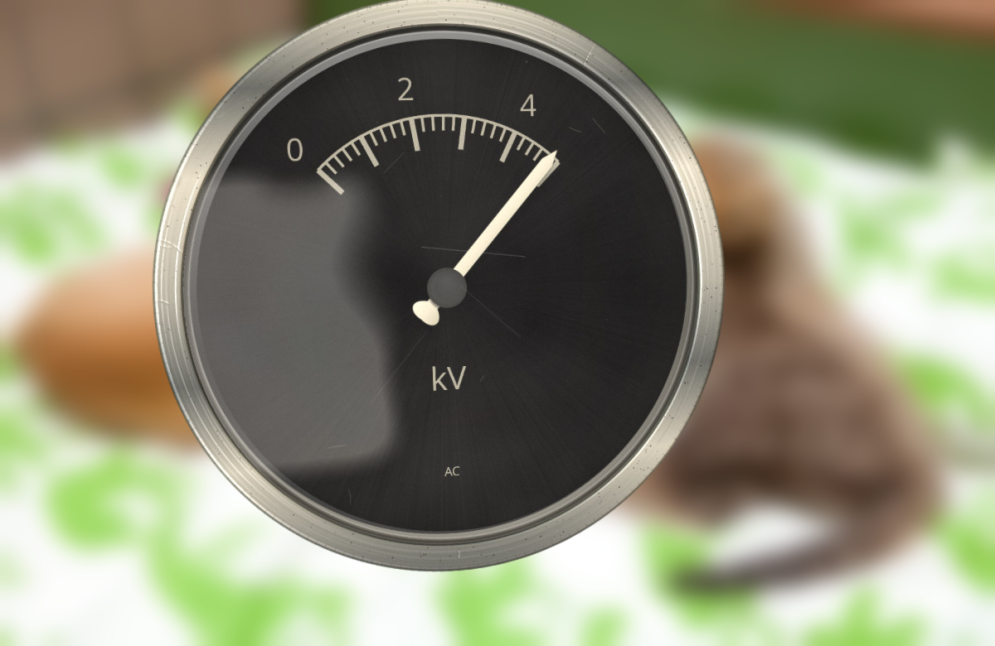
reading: {"value": 4.8, "unit": "kV"}
